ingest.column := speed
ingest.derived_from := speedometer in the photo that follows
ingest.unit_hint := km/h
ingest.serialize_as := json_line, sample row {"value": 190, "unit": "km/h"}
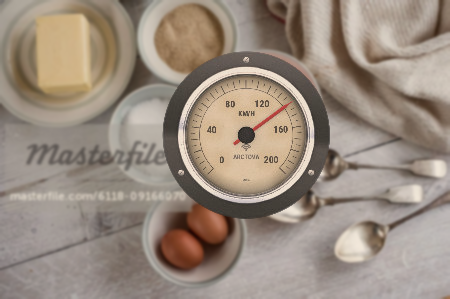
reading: {"value": 140, "unit": "km/h"}
